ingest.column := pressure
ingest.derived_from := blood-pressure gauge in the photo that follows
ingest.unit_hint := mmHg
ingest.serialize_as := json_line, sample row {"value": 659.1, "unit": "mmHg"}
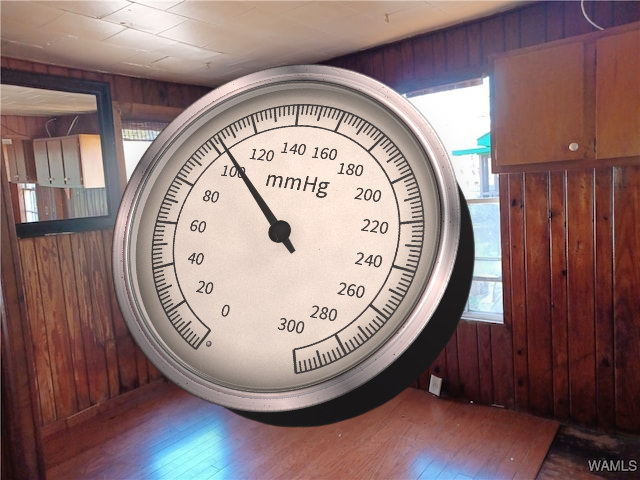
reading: {"value": 104, "unit": "mmHg"}
